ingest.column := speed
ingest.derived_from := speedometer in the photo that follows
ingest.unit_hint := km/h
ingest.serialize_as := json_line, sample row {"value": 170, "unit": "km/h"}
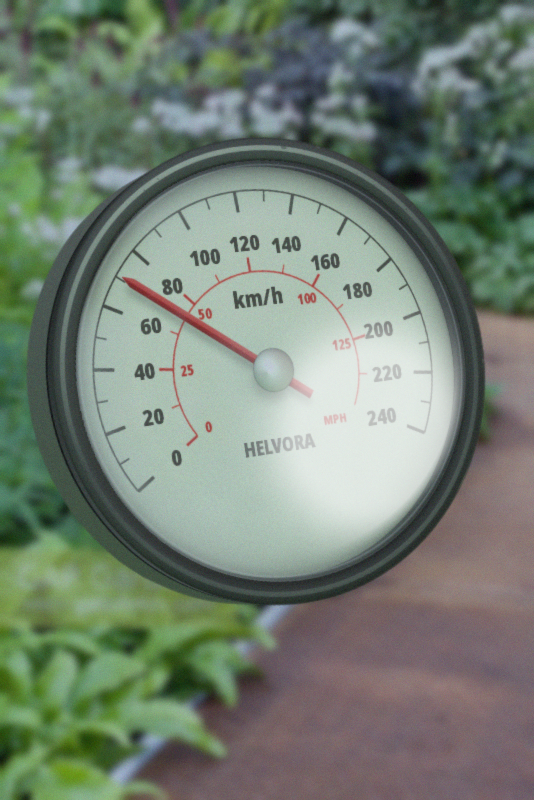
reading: {"value": 70, "unit": "km/h"}
